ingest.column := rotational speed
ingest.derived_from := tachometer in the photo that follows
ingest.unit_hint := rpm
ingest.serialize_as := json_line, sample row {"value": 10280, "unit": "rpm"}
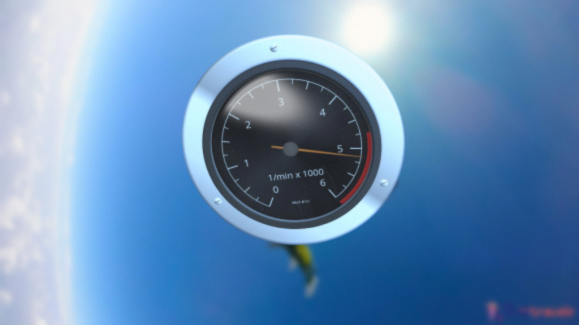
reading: {"value": 5125, "unit": "rpm"}
